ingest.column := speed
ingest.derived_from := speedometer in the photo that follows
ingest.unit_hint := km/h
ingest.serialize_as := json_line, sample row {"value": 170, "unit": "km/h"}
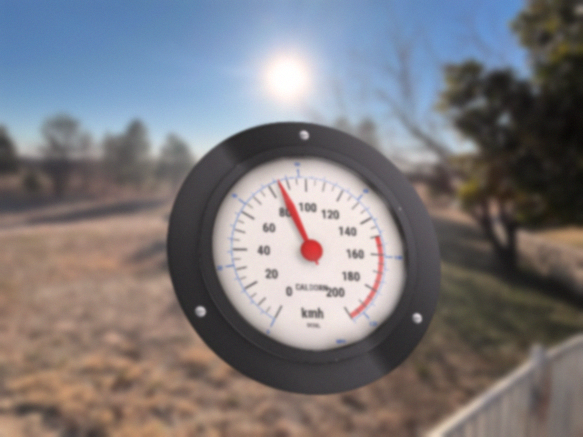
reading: {"value": 85, "unit": "km/h"}
